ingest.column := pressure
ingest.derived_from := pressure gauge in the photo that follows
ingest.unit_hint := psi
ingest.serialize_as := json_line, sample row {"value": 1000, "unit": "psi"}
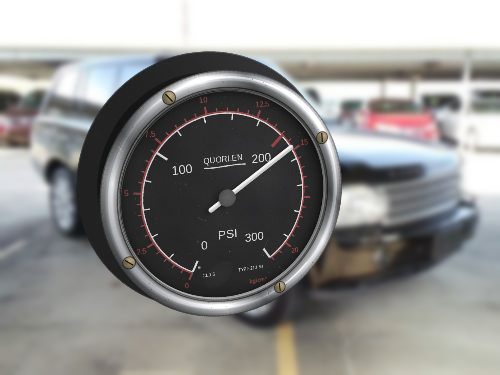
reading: {"value": 210, "unit": "psi"}
